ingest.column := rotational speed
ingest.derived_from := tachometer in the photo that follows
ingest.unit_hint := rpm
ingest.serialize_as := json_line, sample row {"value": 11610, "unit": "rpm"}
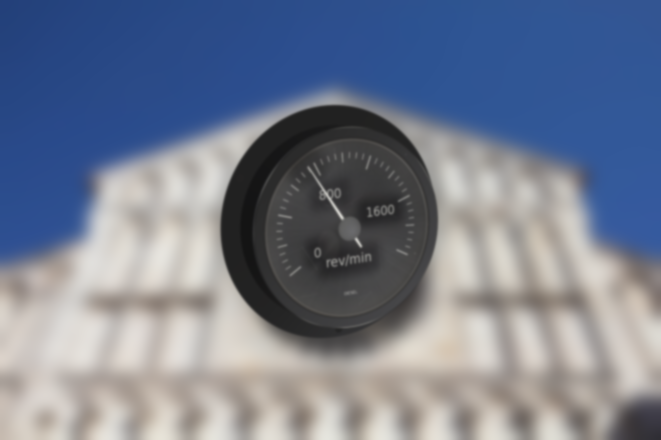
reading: {"value": 750, "unit": "rpm"}
